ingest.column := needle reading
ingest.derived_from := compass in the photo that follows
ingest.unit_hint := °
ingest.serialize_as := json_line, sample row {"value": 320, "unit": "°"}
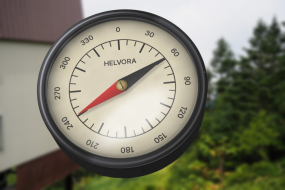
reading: {"value": 240, "unit": "°"}
